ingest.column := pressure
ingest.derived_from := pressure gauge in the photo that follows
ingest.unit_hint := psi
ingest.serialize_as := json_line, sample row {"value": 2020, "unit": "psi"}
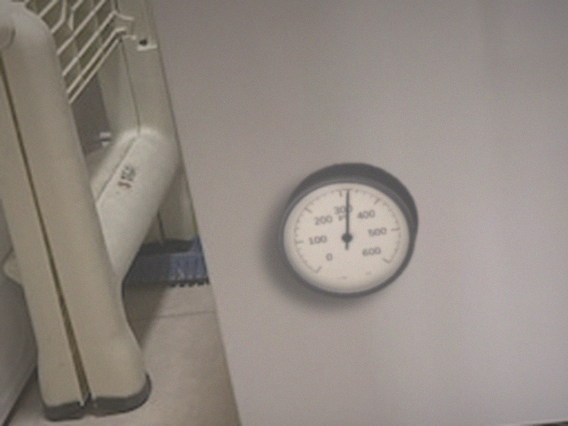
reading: {"value": 320, "unit": "psi"}
